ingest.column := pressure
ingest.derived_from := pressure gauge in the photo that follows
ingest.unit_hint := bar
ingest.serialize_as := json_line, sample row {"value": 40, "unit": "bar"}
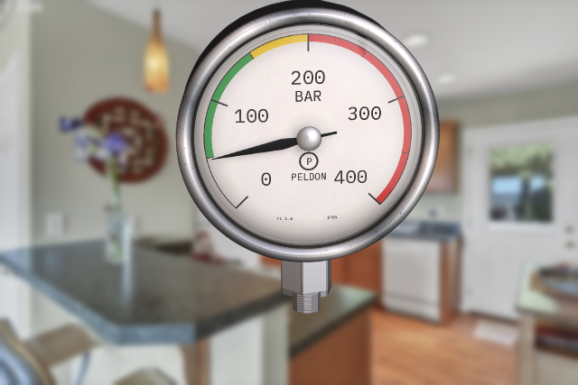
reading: {"value": 50, "unit": "bar"}
